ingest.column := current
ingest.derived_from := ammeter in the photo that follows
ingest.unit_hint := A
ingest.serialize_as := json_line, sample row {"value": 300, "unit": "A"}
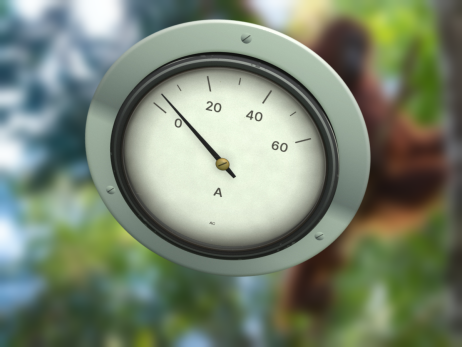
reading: {"value": 5, "unit": "A"}
